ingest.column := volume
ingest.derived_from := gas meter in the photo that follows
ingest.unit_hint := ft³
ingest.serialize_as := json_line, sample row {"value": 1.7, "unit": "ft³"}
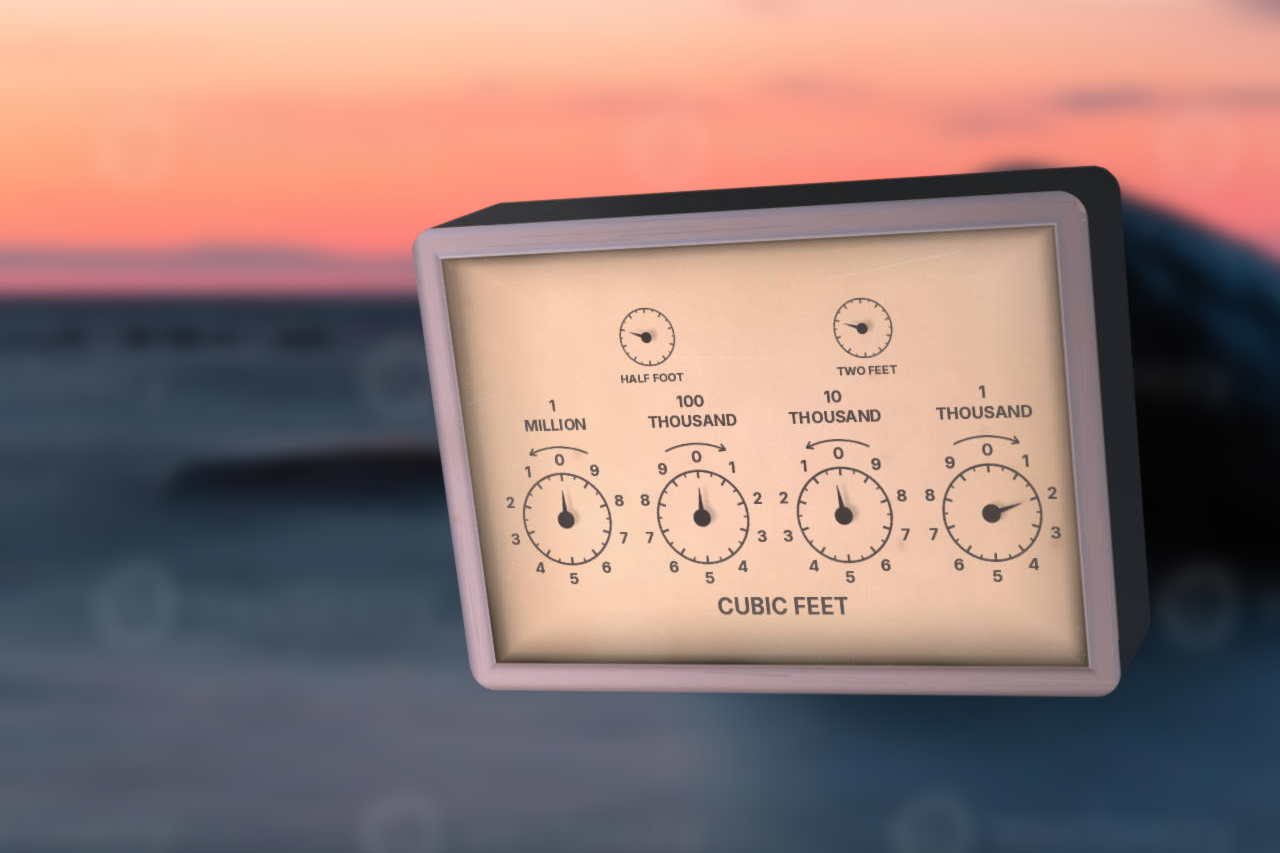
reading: {"value": 200, "unit": "ft³"}
